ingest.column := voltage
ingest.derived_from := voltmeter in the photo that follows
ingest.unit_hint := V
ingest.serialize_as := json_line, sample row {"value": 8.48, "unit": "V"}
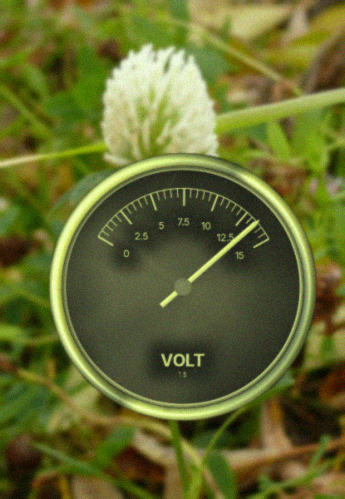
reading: {"value": 13.5, "unit": "V"}
